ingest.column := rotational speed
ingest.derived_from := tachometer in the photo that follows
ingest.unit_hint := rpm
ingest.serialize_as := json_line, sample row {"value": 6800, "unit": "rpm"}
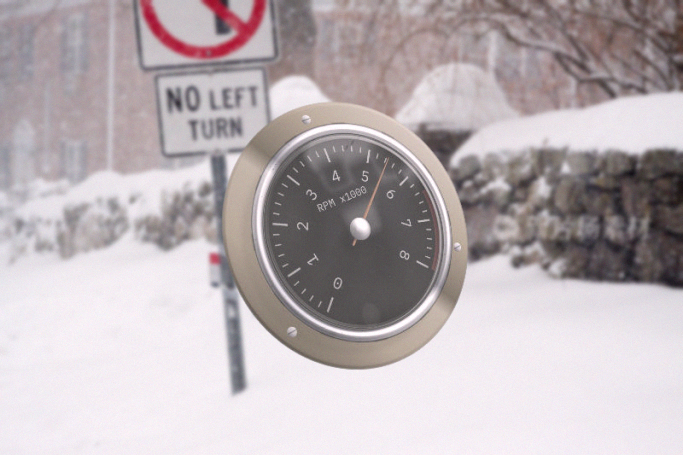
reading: {"value": 5400, "unit": "rpm"}
